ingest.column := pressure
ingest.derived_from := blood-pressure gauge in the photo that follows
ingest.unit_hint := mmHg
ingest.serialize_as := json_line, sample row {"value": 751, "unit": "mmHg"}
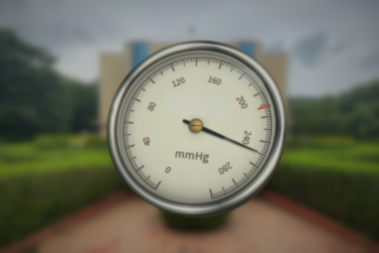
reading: {"value": 250, "unit": "mmHg"}
